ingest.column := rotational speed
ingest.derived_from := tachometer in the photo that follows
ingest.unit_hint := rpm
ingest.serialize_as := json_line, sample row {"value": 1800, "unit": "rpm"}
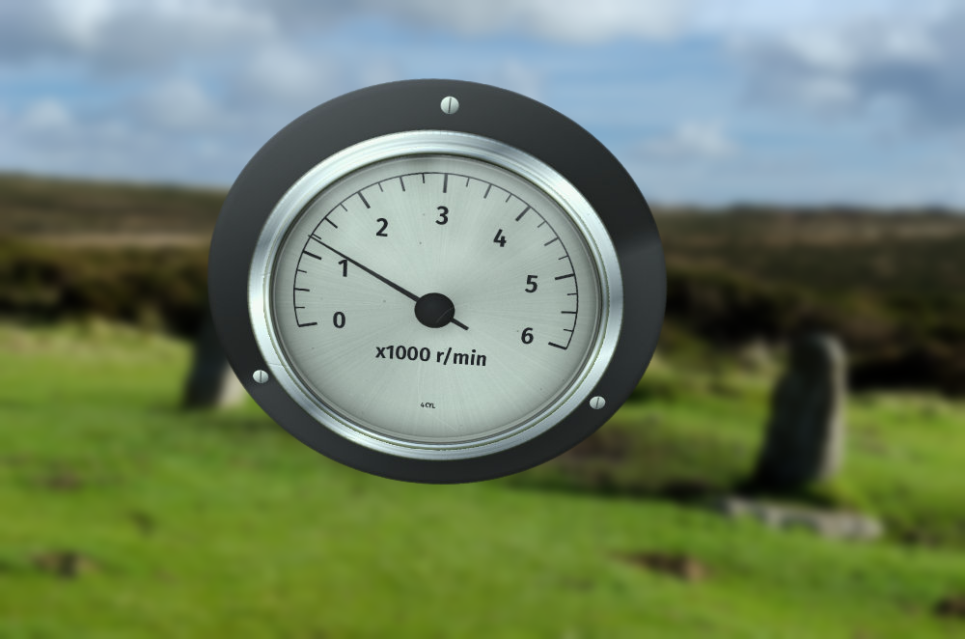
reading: {"value": 1250, "unit": "rpm"}
